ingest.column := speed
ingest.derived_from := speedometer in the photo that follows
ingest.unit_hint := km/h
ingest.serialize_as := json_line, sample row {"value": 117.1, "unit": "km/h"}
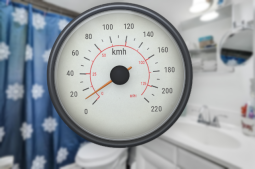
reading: {"value": 10, "unit": "km/h"}
